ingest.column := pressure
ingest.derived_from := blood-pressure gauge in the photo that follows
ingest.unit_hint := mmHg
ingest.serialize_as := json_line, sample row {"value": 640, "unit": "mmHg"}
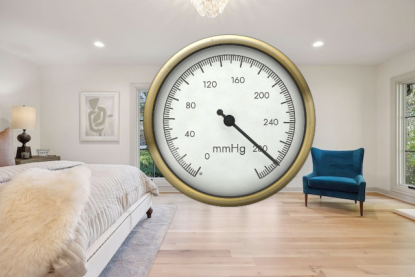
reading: {"value": 280, "unit": "mmHg"}
